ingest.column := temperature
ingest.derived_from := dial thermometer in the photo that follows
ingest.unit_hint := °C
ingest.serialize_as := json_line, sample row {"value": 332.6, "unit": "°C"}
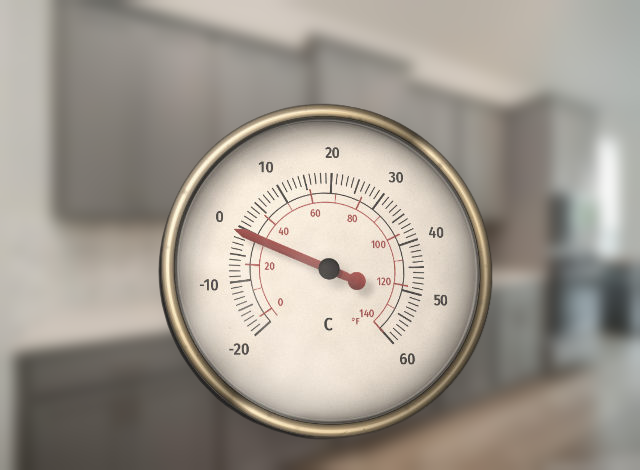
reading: {"value": -1, "unit": "°C"}
